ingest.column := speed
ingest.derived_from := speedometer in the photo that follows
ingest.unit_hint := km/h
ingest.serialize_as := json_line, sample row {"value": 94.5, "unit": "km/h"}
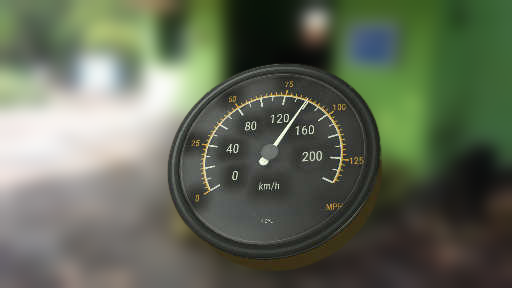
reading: {"value": 140, "unit": "km/h"}
